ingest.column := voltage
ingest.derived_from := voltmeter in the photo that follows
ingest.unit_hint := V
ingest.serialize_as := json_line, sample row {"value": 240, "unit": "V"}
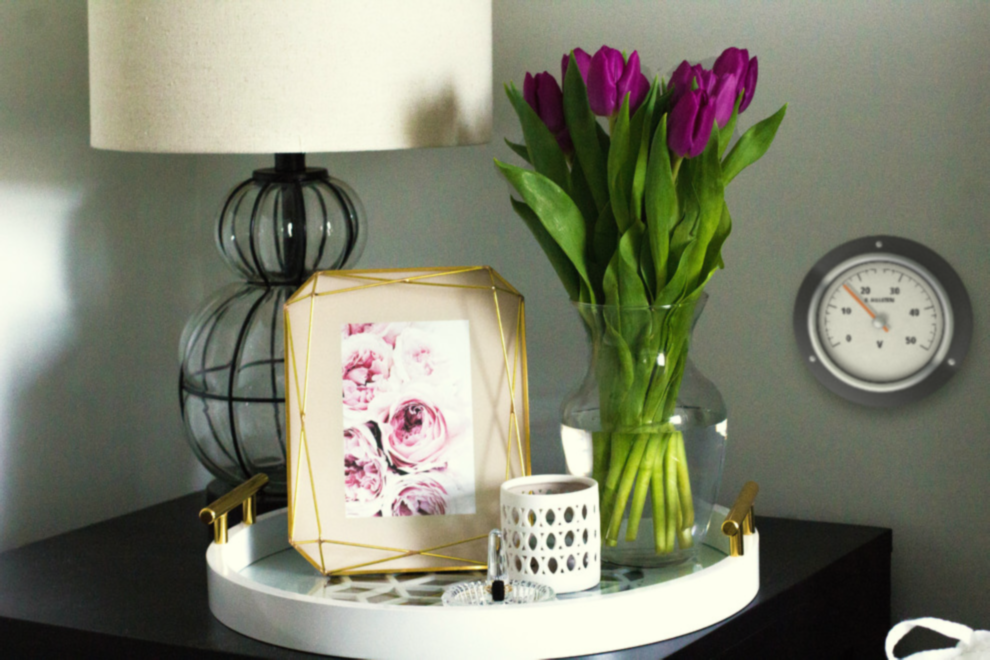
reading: {"value": 16, "unit": "V"}
